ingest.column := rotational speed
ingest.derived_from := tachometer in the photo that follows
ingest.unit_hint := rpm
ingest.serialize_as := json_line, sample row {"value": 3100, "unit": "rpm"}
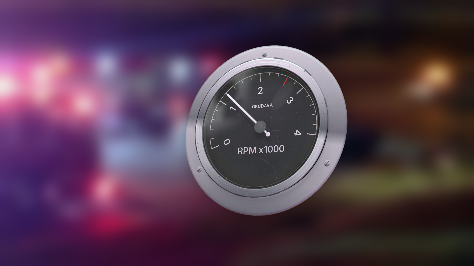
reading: {"value": 1200, "unit": "rpm"}
